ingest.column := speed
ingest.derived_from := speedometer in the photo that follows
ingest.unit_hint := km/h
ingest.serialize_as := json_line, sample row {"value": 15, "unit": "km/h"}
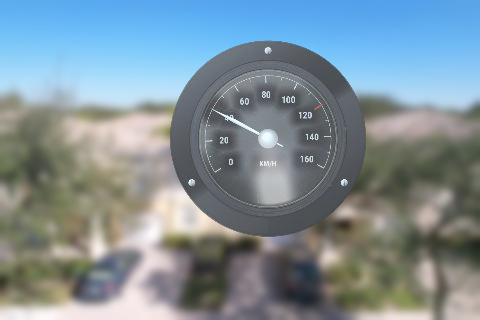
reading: {"value": 40, "unit": "km/h"}
